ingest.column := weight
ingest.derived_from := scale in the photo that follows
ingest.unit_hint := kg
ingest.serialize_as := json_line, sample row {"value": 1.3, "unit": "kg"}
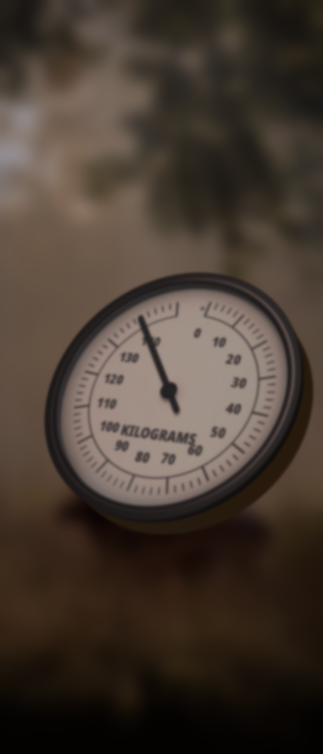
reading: {"value": 140, "unit": "kg"}
